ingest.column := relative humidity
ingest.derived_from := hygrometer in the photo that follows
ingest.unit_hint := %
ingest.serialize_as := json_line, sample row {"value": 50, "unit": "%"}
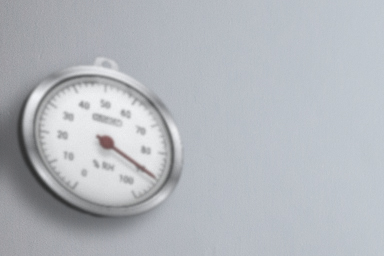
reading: {"value": 90, "unit": "%"}
